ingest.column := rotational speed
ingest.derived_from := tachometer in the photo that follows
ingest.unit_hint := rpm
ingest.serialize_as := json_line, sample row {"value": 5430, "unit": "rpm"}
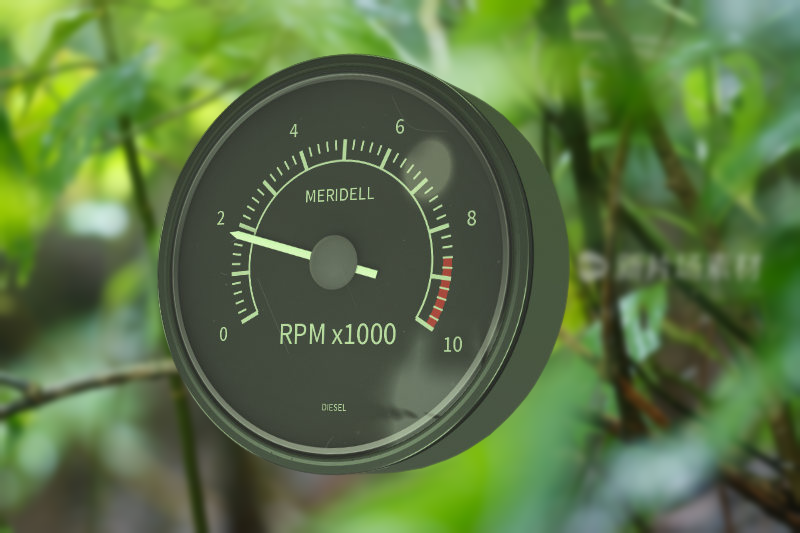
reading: {"value": 1800, "unit": "rpm"}
